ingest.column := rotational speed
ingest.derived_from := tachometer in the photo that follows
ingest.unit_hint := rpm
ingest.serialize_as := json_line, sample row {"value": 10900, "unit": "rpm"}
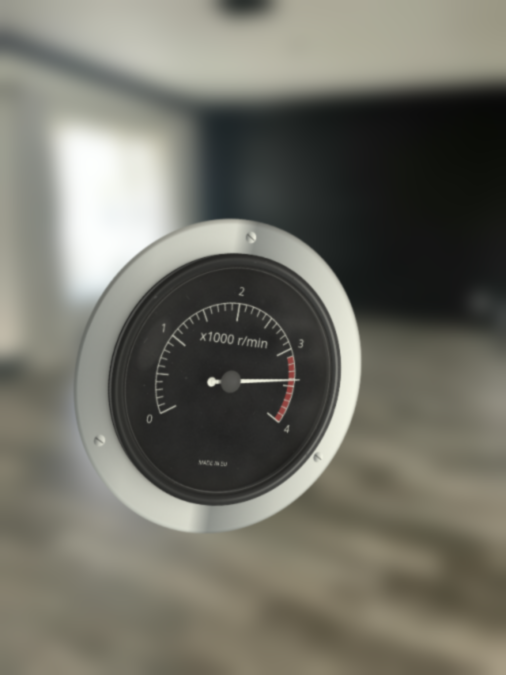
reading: {"value": 3400, "unit": "rpm"}
